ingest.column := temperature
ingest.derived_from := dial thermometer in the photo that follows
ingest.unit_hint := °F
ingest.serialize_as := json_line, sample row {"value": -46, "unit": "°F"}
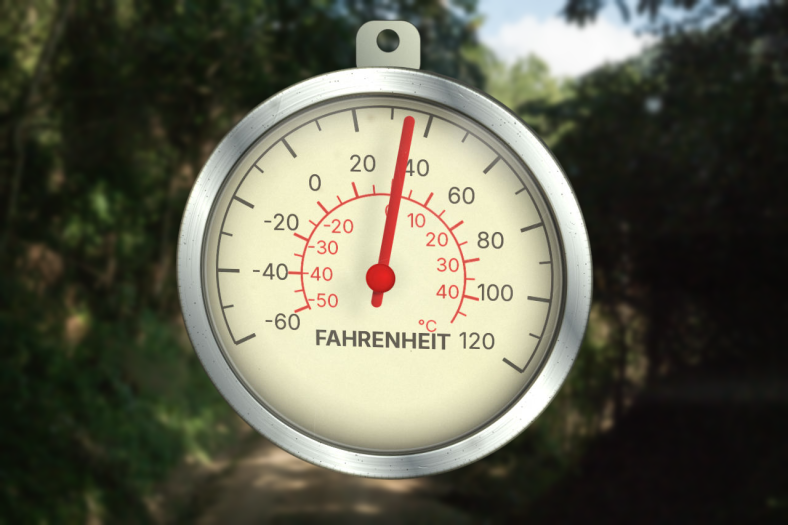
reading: {"value": 35, "unit": "°F"}
